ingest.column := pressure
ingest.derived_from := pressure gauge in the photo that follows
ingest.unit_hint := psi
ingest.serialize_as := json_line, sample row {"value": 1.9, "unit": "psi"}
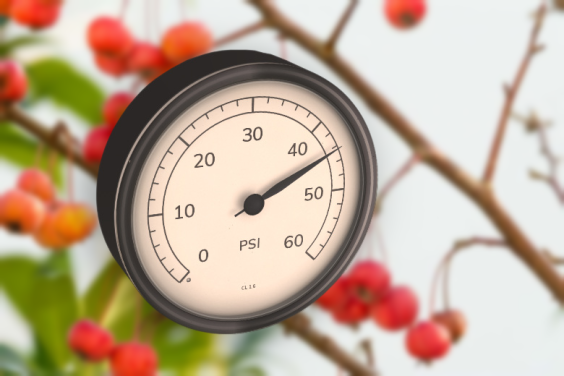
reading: {"value": 44, "unit": "psi"}
